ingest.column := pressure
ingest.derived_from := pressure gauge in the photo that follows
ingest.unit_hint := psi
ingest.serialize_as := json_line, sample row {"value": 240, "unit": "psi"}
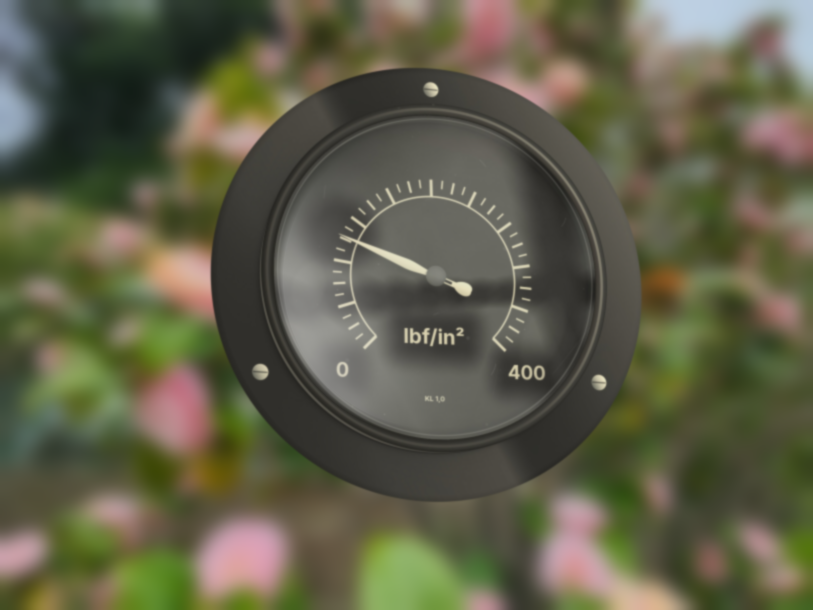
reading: {"value": 100, "unit": "psi"}
